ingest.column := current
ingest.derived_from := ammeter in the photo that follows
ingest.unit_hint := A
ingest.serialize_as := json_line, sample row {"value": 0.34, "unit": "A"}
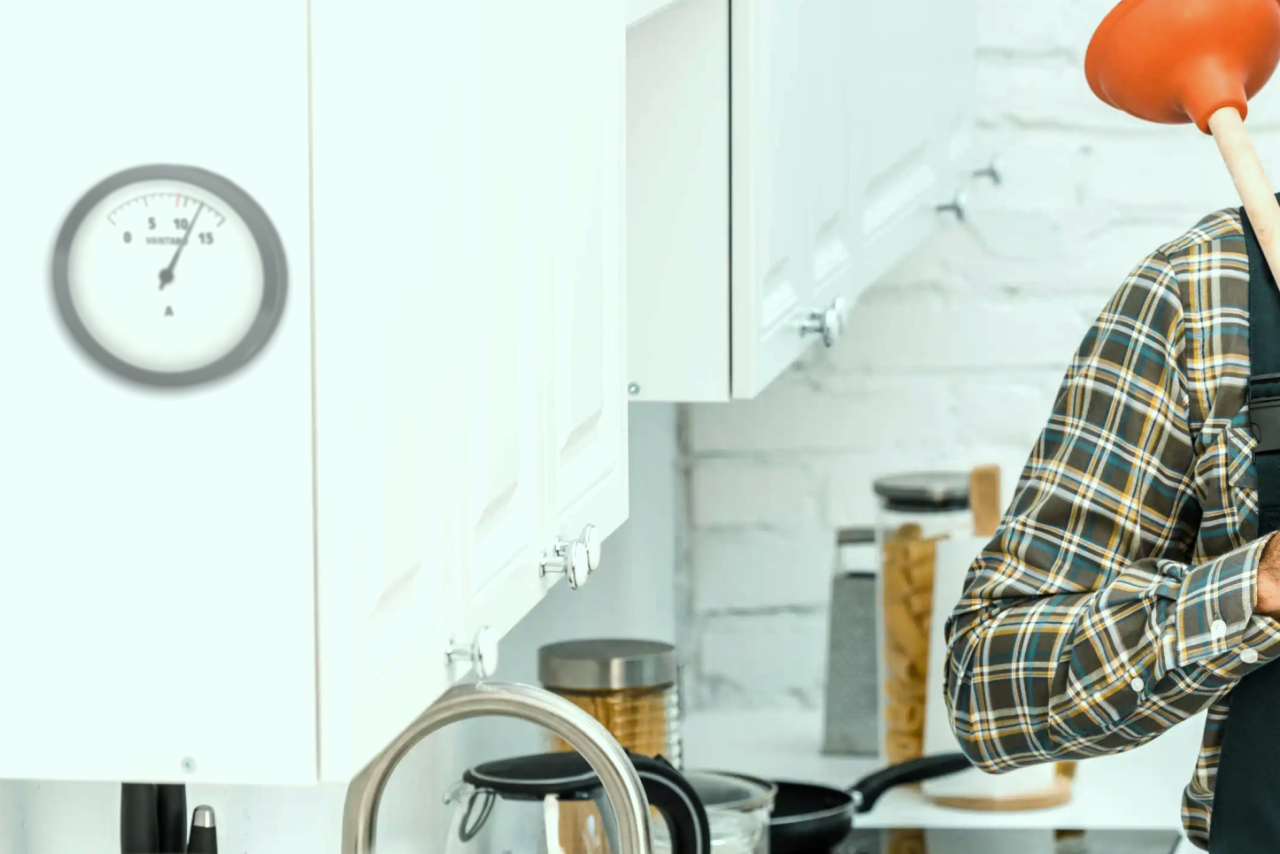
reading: {"value": 12, "unit": "A"}
